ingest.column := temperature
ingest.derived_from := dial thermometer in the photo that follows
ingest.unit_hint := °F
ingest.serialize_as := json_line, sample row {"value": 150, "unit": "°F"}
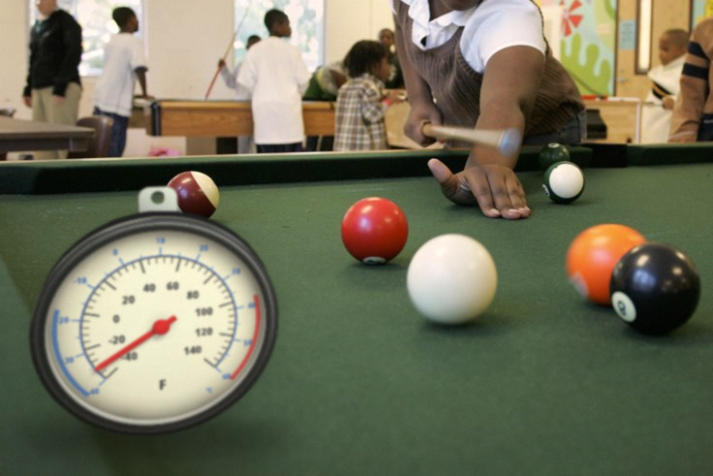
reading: {"value": -32, "unit": "°F"}
